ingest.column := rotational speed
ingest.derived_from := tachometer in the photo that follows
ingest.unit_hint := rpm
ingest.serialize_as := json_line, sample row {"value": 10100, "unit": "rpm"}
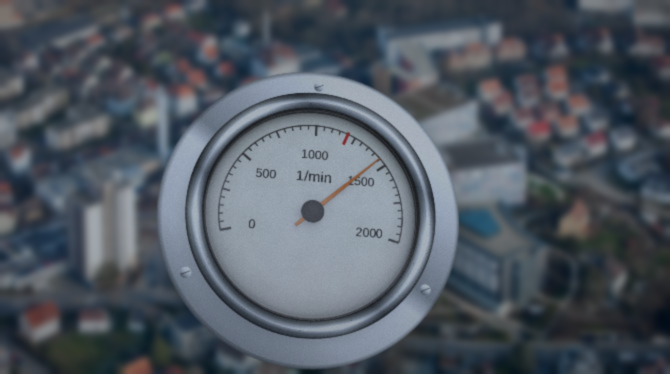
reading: {"value": 1450, "unit": "rpm"}
